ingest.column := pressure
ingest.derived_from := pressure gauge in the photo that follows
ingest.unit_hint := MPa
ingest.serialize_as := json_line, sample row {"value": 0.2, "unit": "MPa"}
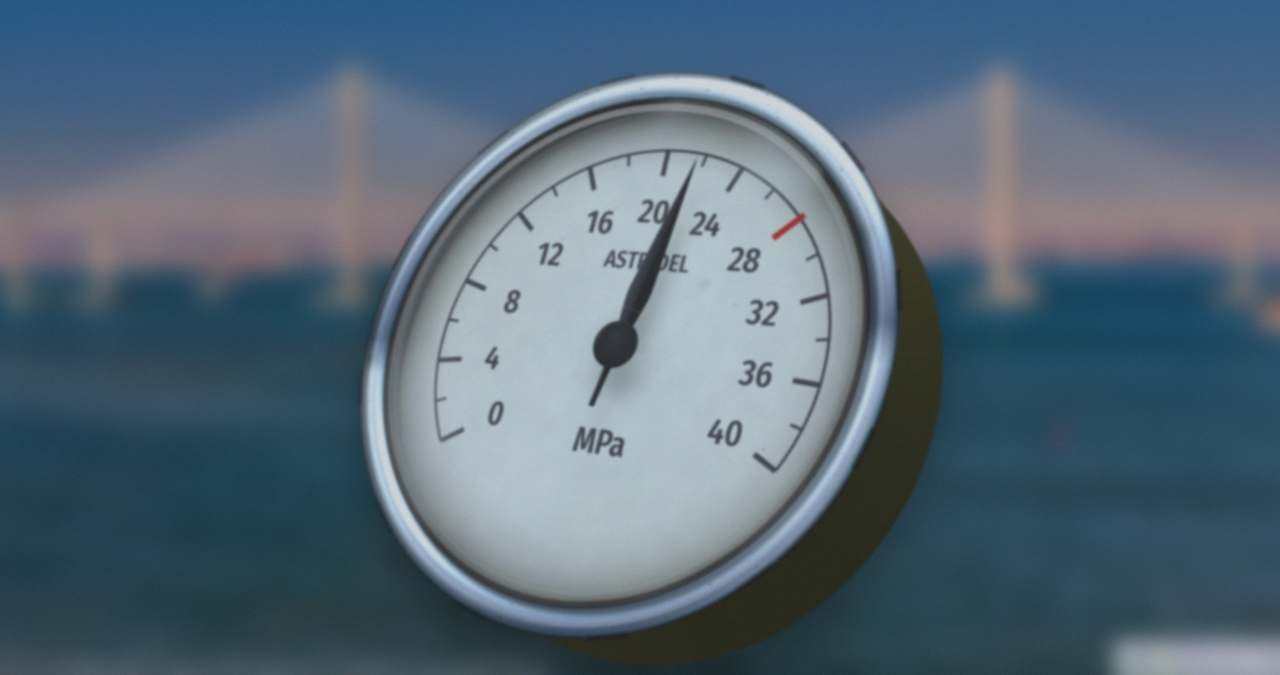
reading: {"value": 22, "unit": "MPa"}
